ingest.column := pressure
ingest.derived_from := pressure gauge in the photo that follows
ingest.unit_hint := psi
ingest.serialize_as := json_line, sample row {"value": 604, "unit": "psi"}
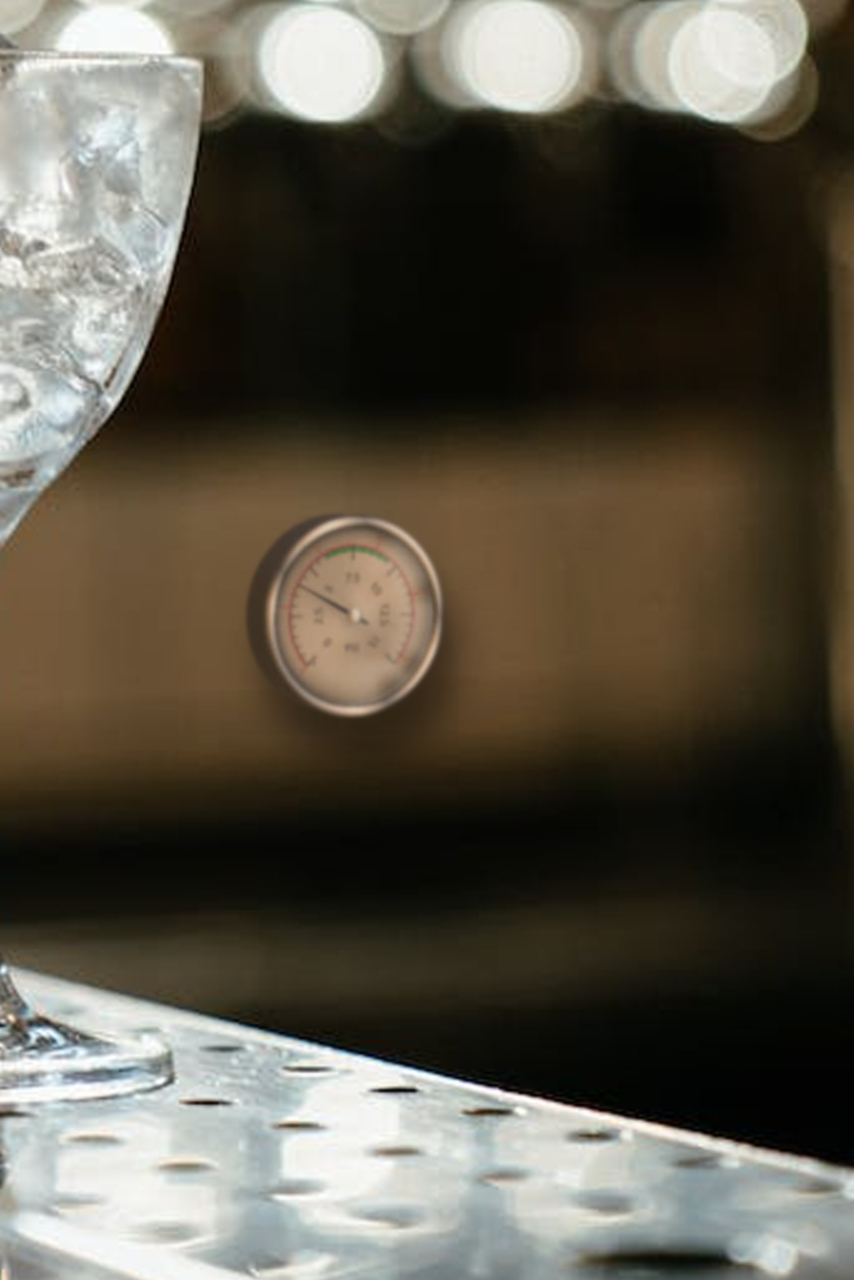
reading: {"value": 4, "unit": "psi"}
